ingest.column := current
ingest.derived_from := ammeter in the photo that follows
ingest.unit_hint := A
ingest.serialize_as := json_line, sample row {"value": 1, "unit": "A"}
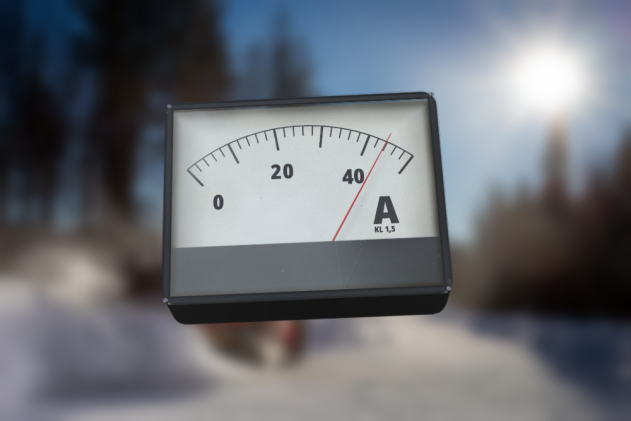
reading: {"value": 44, "unit": "A"}
